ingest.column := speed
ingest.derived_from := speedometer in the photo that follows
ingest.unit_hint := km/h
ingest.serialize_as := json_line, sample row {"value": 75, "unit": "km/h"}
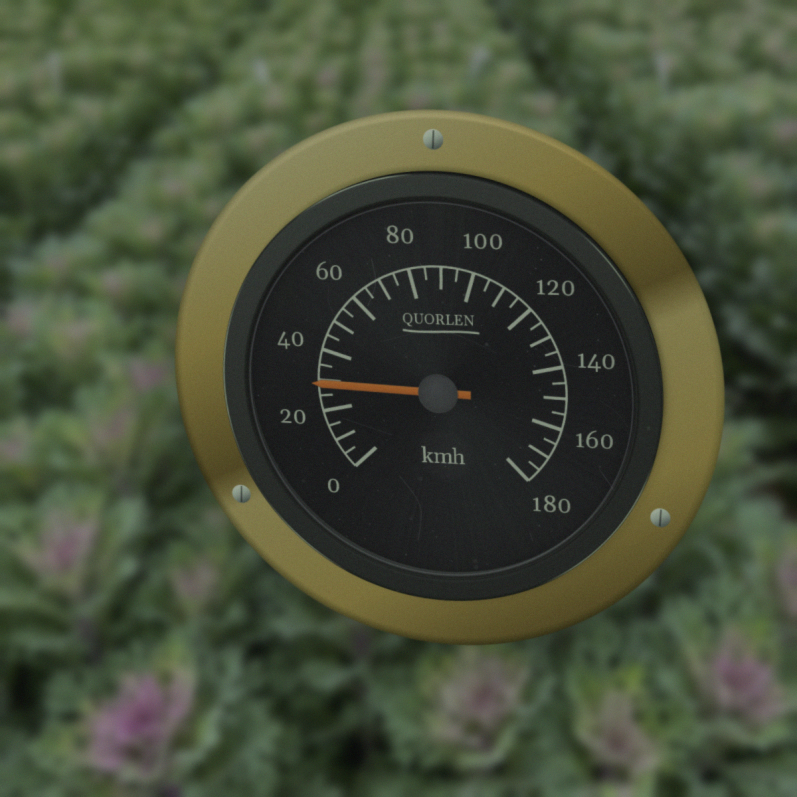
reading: {"value": 30, "unit": "km/h"}
